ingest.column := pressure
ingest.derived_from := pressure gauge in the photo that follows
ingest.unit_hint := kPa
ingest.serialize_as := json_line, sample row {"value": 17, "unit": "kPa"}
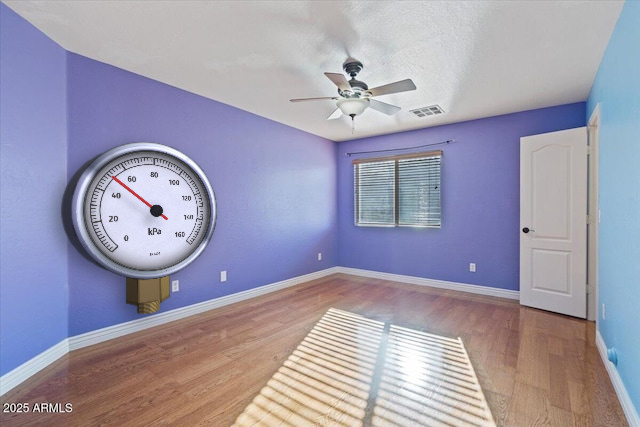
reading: {"value": 50, "unit": "kPa"}
